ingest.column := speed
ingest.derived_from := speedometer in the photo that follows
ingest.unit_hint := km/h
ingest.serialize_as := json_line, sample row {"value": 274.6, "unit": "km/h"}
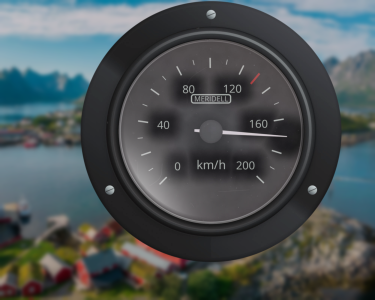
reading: {"value": 170, "unit": "km/h"}
